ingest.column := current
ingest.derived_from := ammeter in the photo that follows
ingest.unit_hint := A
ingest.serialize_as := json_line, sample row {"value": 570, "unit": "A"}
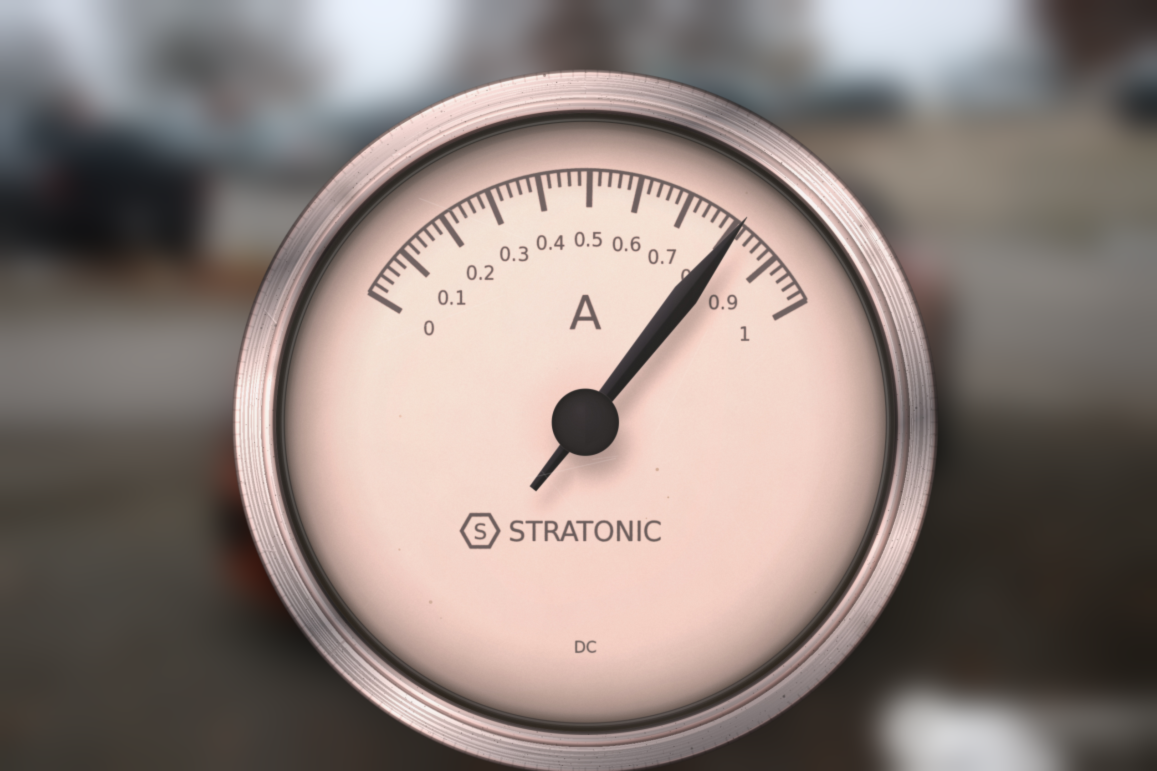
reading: {"value": 0.81, "unit": "A"}
